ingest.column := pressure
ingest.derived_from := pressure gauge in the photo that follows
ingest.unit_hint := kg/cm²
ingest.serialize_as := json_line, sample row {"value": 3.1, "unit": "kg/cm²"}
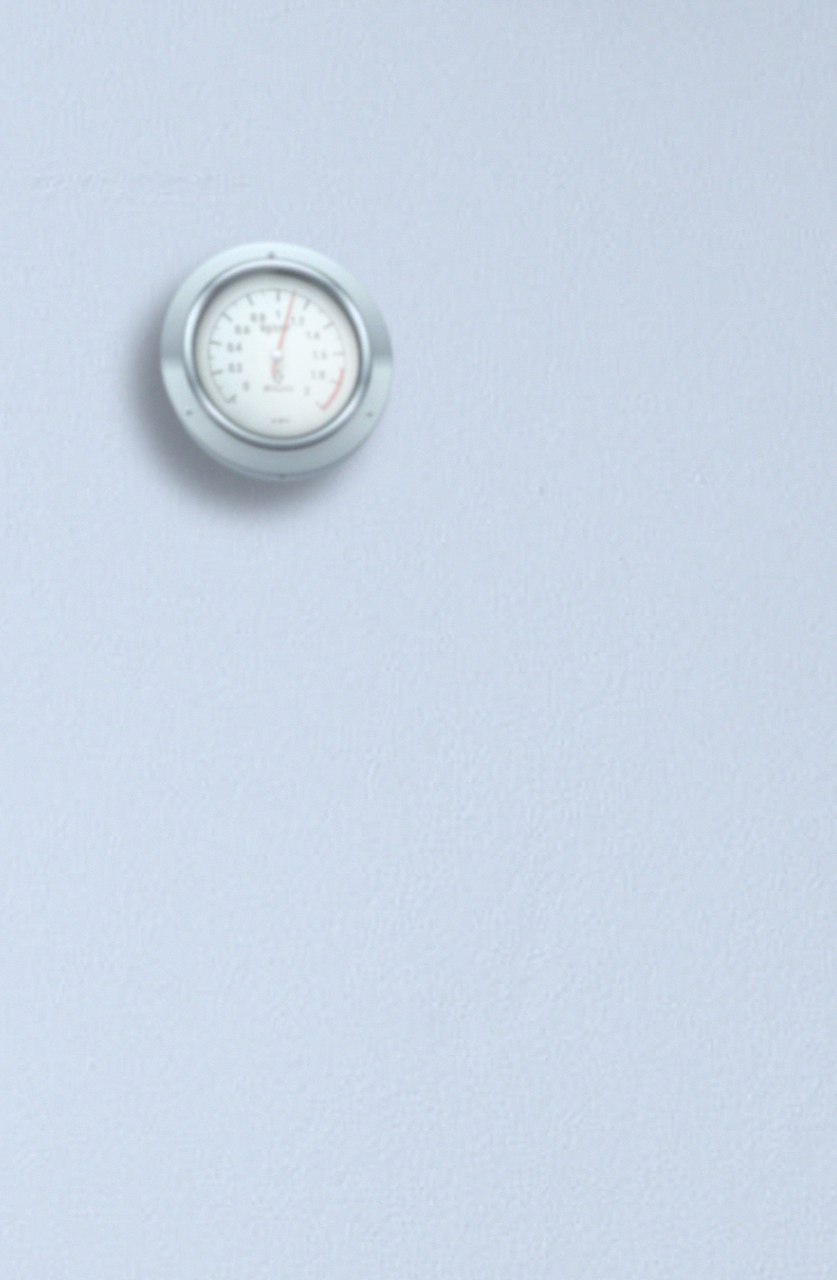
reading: {"value": 1.1, "unit": "kg/cm²"}
